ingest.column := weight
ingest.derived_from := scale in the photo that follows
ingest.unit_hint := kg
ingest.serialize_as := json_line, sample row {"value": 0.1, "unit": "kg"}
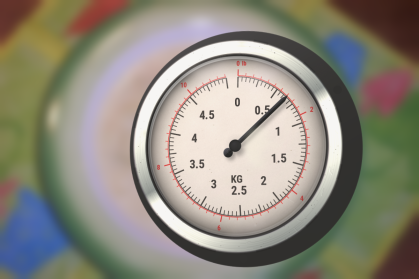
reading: {"value": 0.65, "unit": "kg"}
